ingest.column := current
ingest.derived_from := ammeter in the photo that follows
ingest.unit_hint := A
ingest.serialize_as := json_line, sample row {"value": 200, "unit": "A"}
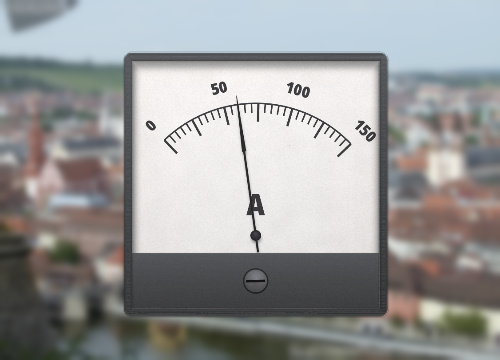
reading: {"value": 60, "unit": "A"}
